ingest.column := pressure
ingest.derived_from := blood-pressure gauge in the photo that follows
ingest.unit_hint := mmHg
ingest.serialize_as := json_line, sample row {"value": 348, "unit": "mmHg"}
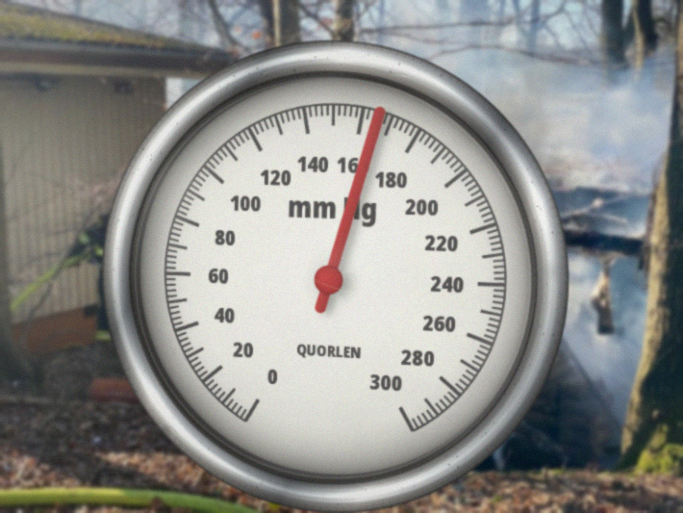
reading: {"value": 166, "unit": "mmHg"}
